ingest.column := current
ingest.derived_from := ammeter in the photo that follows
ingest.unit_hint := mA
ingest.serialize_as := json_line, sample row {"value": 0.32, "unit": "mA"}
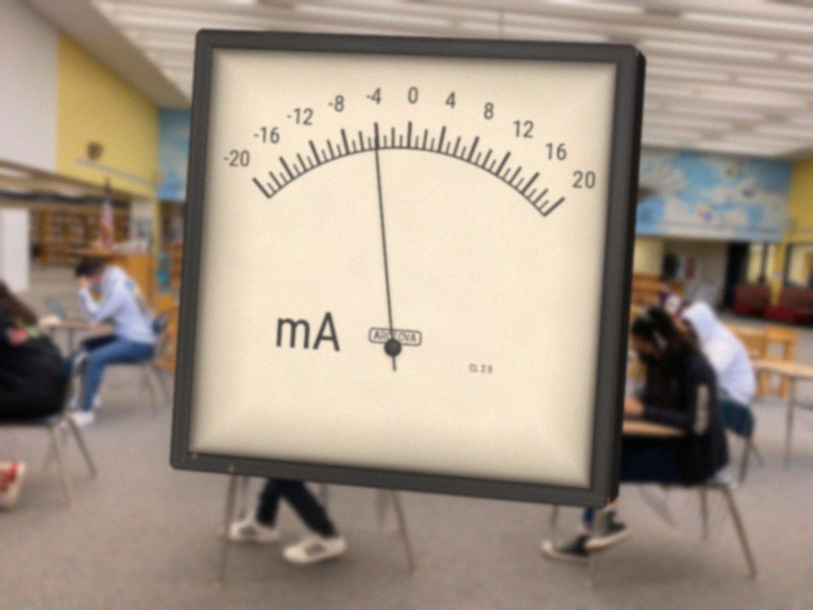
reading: {"value": -4, "unit": "mA"}
